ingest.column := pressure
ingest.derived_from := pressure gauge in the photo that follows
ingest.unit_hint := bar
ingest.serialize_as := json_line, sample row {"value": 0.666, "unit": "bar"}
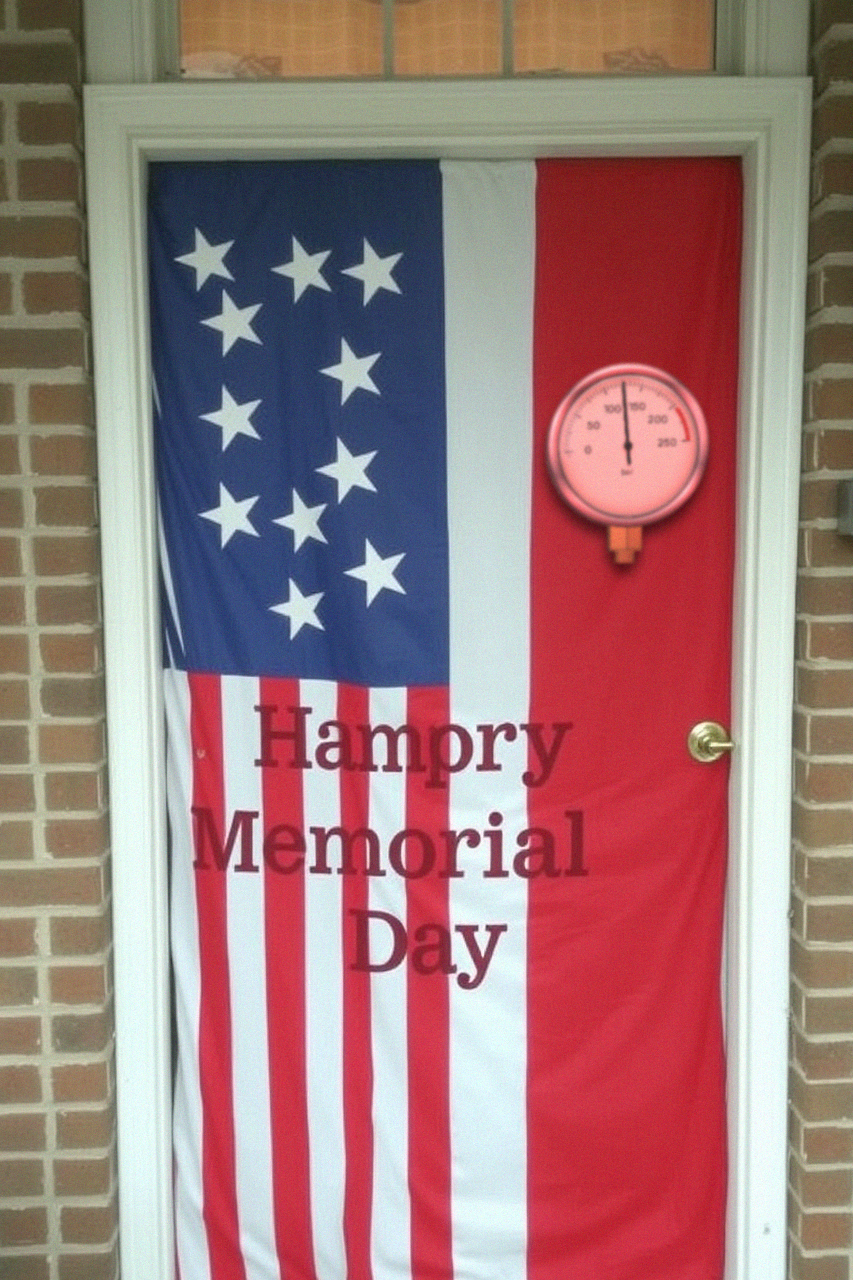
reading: {"value": 125, "unit": "bar"}
